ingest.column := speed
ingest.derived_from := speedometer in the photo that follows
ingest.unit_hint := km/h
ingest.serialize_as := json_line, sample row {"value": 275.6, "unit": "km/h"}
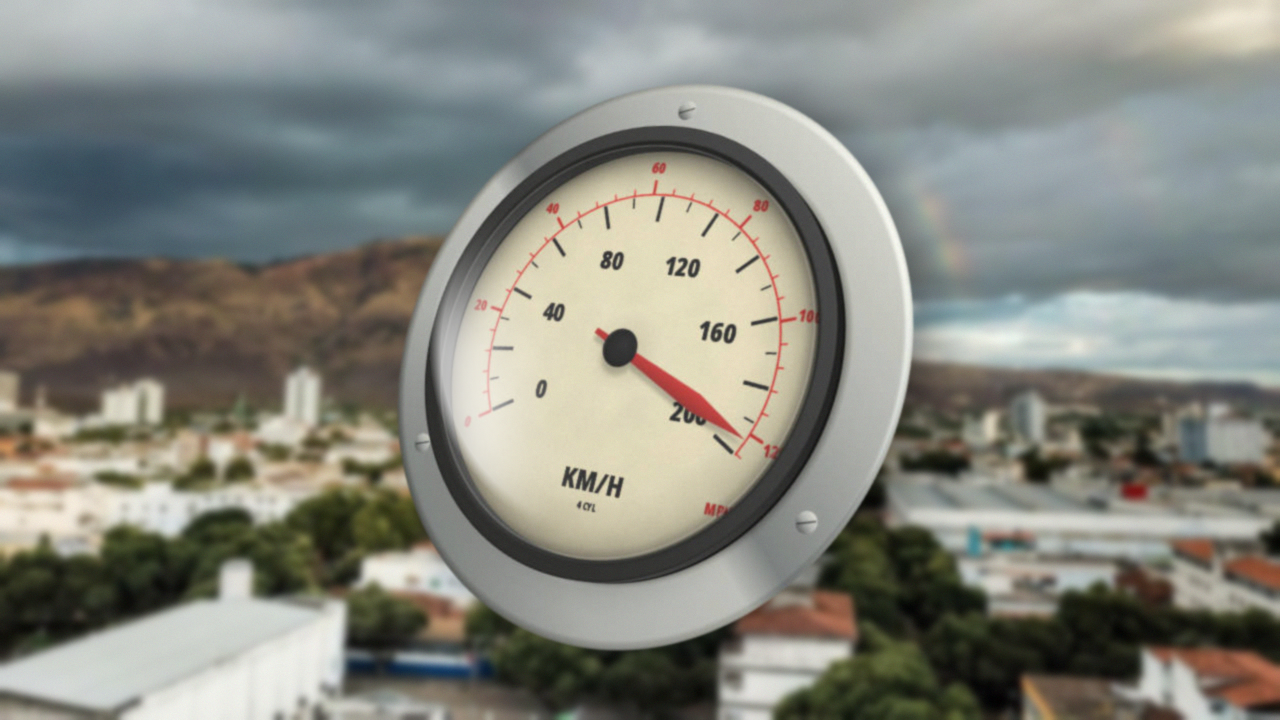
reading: {"value": 195, "unit": "km/h"}
